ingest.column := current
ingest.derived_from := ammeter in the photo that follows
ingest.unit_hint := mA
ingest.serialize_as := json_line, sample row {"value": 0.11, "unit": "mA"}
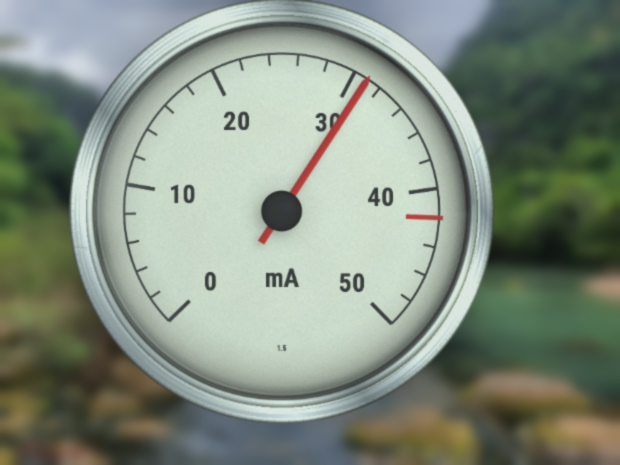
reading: {"value": 31, "unit": "mA"}
